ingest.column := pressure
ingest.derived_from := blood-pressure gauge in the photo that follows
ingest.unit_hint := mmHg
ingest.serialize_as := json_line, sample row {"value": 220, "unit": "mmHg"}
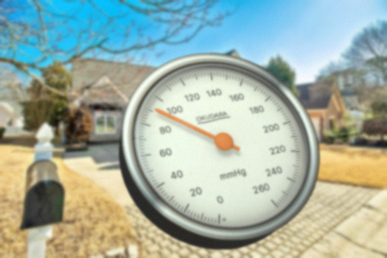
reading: {"value": 90, "unit": "mmHg"}
